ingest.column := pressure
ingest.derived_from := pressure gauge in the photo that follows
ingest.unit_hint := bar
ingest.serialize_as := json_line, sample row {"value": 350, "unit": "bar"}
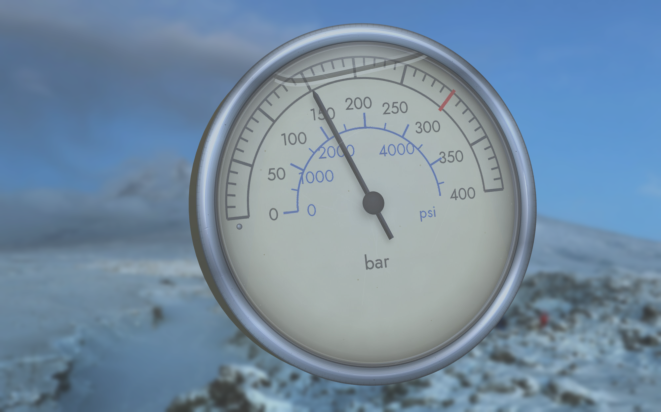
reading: {"value": 150, "unit": "bar"}
